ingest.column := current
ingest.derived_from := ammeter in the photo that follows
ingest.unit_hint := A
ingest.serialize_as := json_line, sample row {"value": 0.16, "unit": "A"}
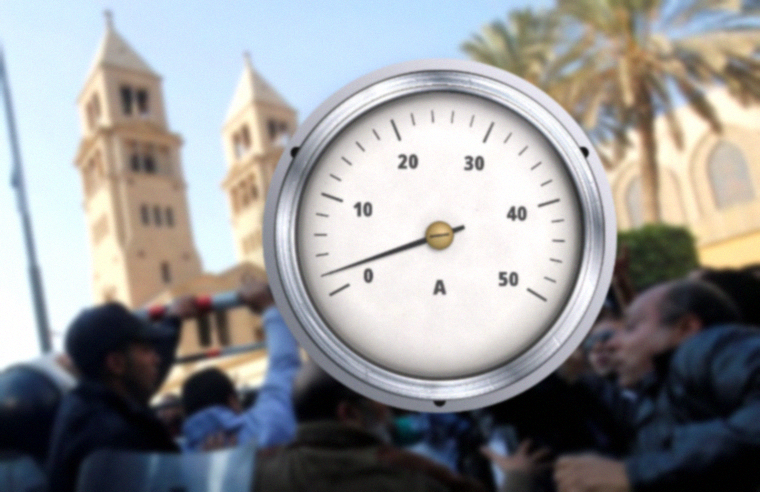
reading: {"value": 2, "unit": "A"}
